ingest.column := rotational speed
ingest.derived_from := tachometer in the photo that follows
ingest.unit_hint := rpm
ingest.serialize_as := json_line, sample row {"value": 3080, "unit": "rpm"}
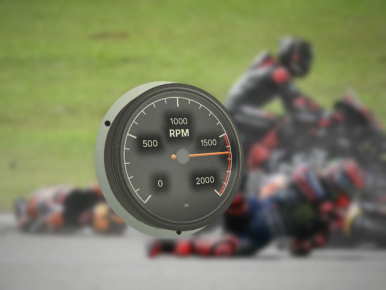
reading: {"value": 1650, "unit": "rpm"}
